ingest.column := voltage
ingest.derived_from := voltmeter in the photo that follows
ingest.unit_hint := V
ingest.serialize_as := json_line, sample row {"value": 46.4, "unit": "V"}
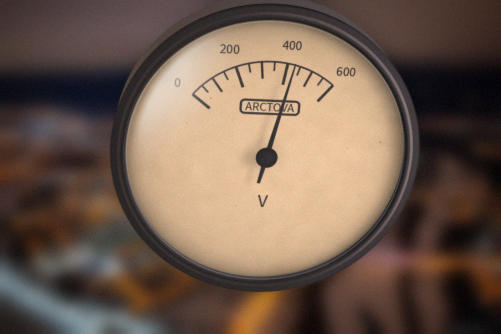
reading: {"value": 425, "unit": "V"}
